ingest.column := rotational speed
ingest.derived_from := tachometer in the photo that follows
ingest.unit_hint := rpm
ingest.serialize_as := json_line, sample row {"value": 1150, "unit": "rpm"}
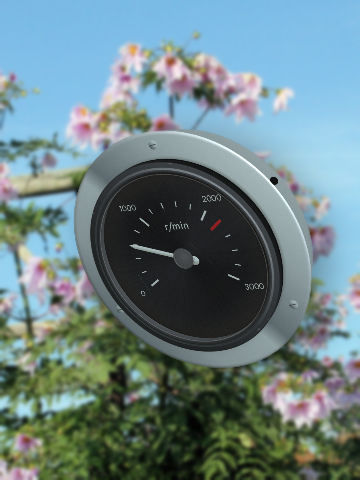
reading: {"value": 600, "unit": "rpm"}
